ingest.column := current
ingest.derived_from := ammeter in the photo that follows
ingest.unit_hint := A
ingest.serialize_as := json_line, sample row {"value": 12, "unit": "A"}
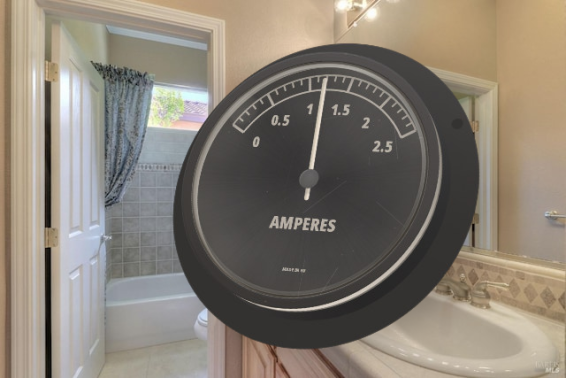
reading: {"value": 1.2, "unit": "A"}
